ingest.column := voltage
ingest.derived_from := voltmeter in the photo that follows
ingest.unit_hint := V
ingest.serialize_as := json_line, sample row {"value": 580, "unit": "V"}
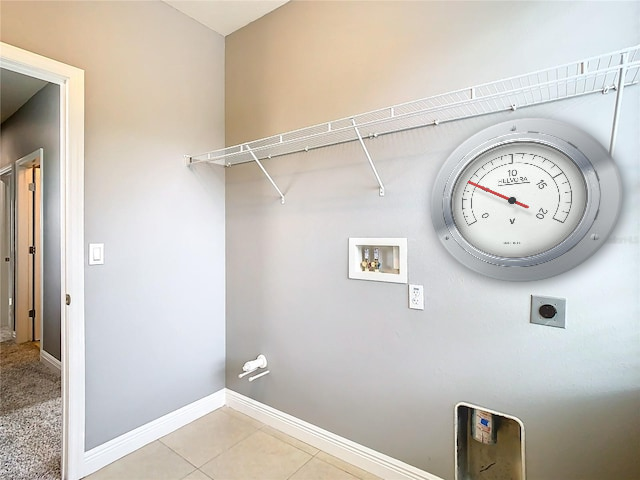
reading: {"value": 5, "unit": "V"}
